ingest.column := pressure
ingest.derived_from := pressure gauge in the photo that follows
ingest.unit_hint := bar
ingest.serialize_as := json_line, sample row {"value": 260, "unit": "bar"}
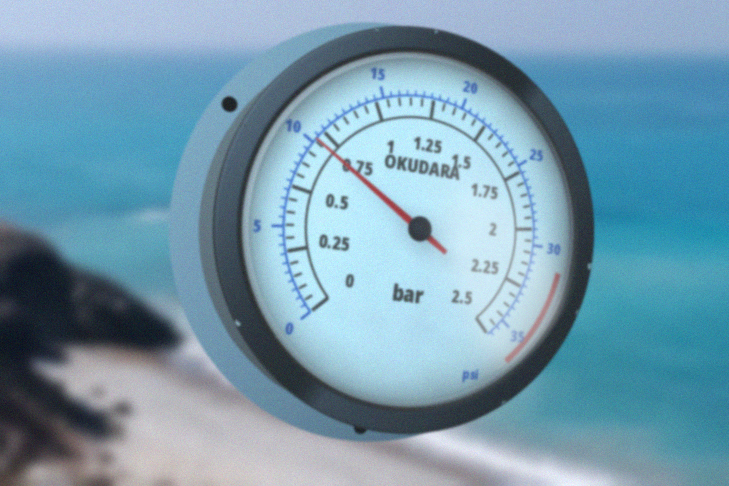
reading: {"value": 0.7, "unit": "bar"}
